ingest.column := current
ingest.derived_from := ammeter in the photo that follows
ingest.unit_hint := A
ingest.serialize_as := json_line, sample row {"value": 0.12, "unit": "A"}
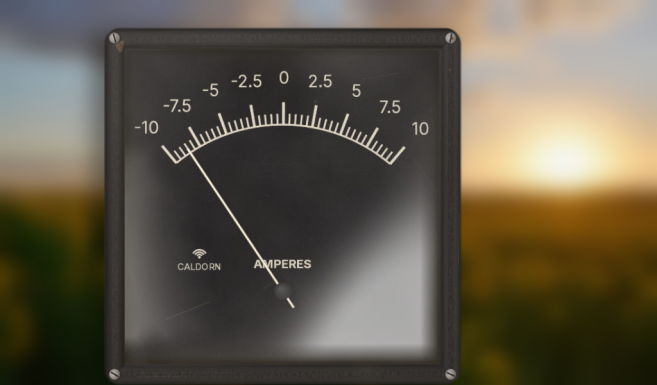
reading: {"value": -8.5, "unit": "A"}
